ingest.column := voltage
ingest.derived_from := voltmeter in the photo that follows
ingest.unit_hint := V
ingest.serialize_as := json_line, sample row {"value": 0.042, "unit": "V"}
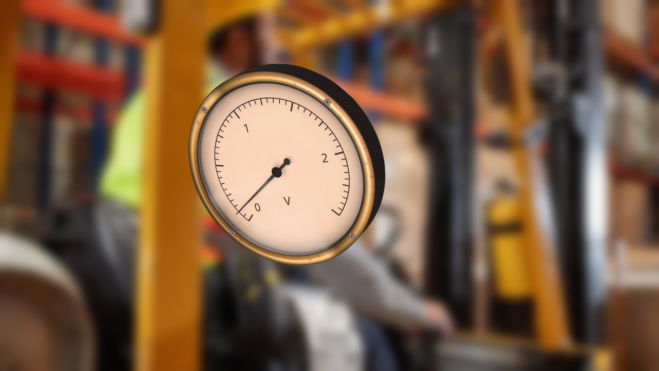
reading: {"value": 0.1, "unit": "V"}
